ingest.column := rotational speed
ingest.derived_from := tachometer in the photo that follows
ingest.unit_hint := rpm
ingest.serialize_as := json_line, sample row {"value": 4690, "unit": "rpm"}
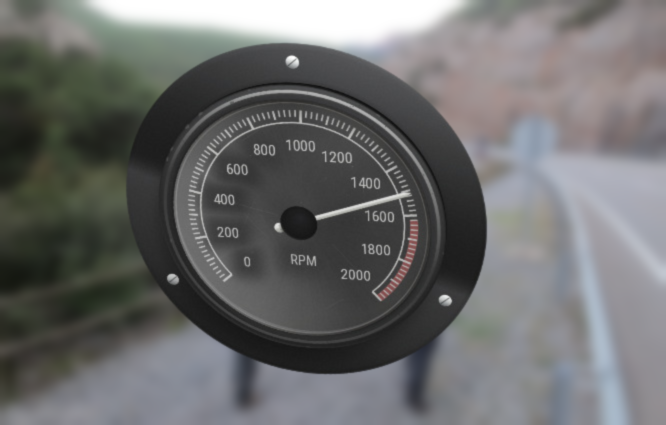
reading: {"value": 1500, "unit": "rpm"}
